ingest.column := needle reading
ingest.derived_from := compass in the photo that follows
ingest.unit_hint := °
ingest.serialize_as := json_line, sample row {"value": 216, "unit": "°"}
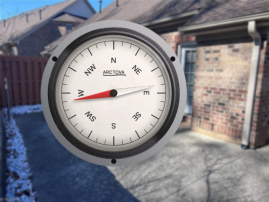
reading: {"value": 260, "unit": "°"}
